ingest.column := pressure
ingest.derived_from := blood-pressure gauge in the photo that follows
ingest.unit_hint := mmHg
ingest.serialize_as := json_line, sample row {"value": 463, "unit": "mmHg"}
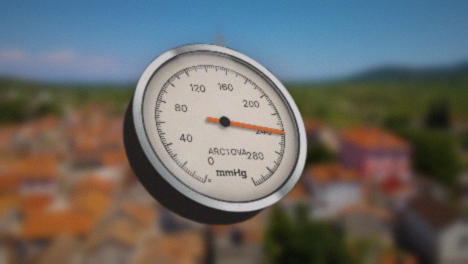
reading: {"value": 240, "unit": "mmHg"}
